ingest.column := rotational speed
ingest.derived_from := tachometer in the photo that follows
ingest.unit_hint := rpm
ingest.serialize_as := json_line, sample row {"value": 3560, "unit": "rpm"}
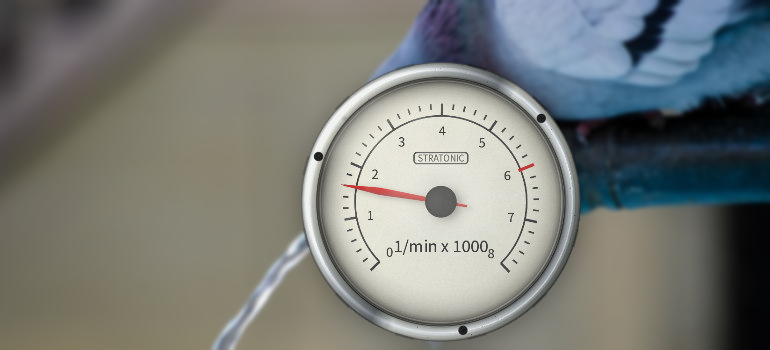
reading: {"value": 1600, "unit": "rpm"}
